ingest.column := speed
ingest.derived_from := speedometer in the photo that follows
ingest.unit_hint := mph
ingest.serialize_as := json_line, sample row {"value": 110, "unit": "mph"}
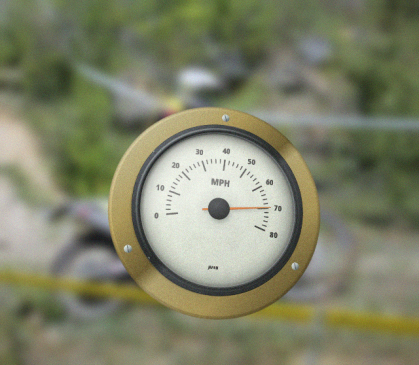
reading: {"value": 70, "unit": "mph"}
